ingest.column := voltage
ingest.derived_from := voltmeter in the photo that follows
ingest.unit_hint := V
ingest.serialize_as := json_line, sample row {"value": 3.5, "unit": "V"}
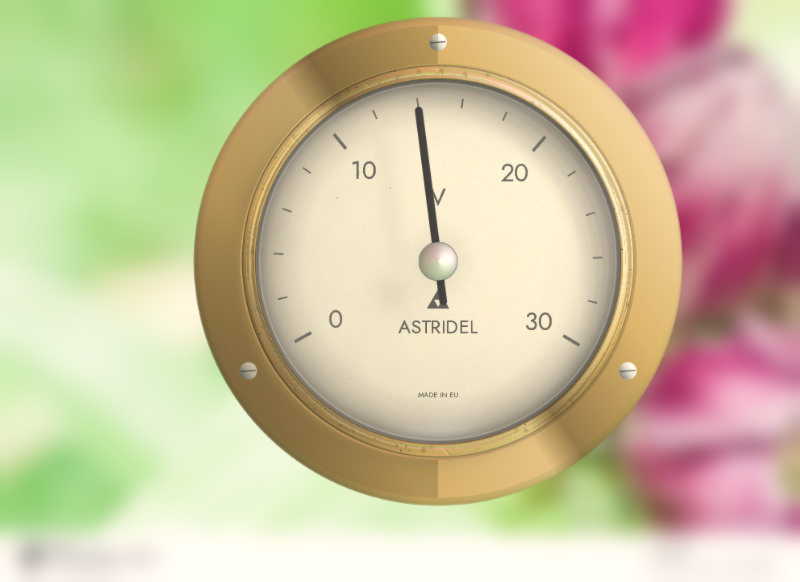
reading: {"value": 14, "unit": "V"}
